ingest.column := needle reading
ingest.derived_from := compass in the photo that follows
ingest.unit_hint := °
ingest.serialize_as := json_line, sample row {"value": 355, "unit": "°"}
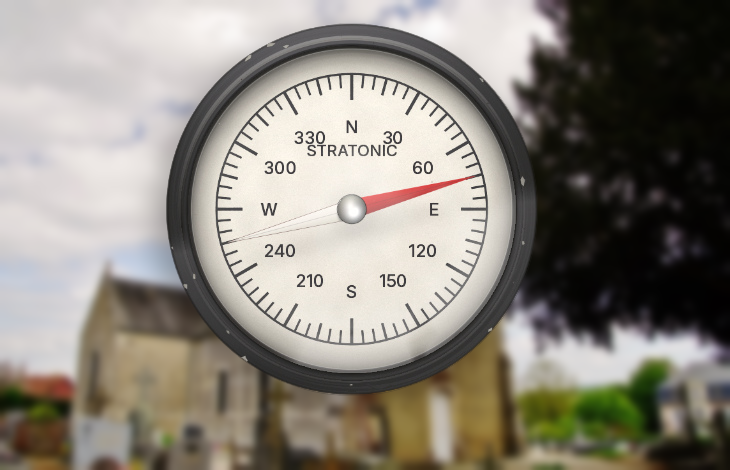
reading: {"value": 75, "unit": "°"}
